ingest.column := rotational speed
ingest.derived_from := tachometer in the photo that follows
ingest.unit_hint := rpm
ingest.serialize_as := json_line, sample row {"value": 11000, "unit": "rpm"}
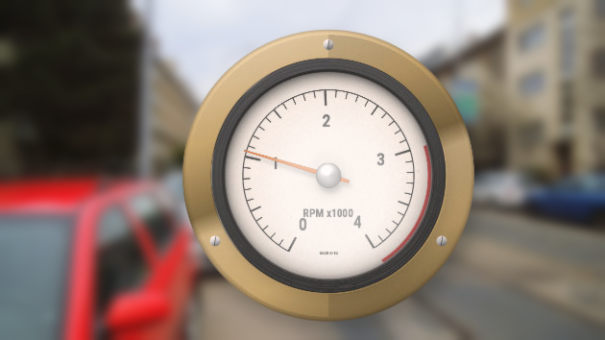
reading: {"value": 1050, "unit": "rpm"}
